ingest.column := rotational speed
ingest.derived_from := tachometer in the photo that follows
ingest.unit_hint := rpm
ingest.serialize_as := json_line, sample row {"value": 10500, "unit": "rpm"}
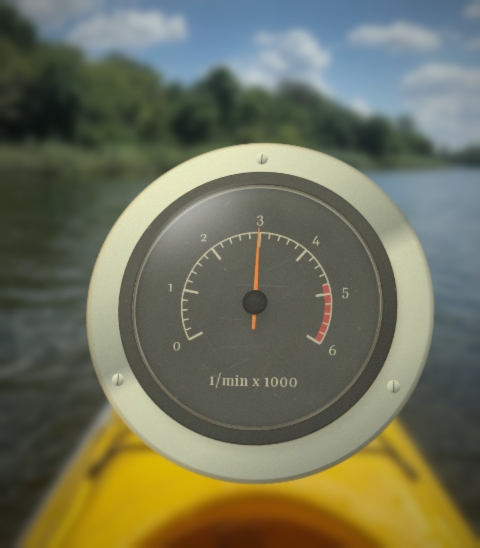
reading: {"value": 3000, "unit": "rpm"}
